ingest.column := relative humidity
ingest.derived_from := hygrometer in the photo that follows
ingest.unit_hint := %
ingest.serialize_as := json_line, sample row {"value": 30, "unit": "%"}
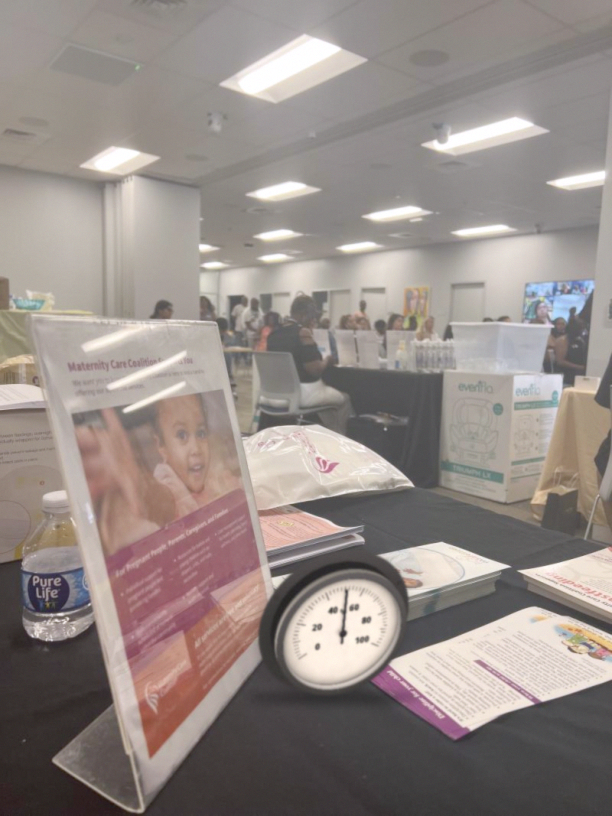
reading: {"value": 50, "unit": "%"}
